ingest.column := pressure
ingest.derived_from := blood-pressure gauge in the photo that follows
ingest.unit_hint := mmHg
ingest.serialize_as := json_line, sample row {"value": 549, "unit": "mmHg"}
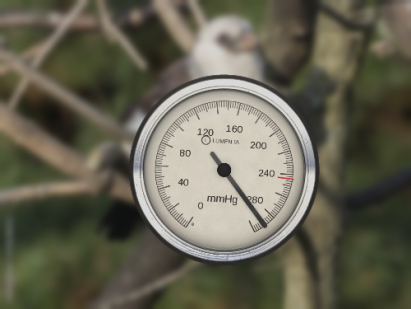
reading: {"value": 290, "unit": "mmHg"}
